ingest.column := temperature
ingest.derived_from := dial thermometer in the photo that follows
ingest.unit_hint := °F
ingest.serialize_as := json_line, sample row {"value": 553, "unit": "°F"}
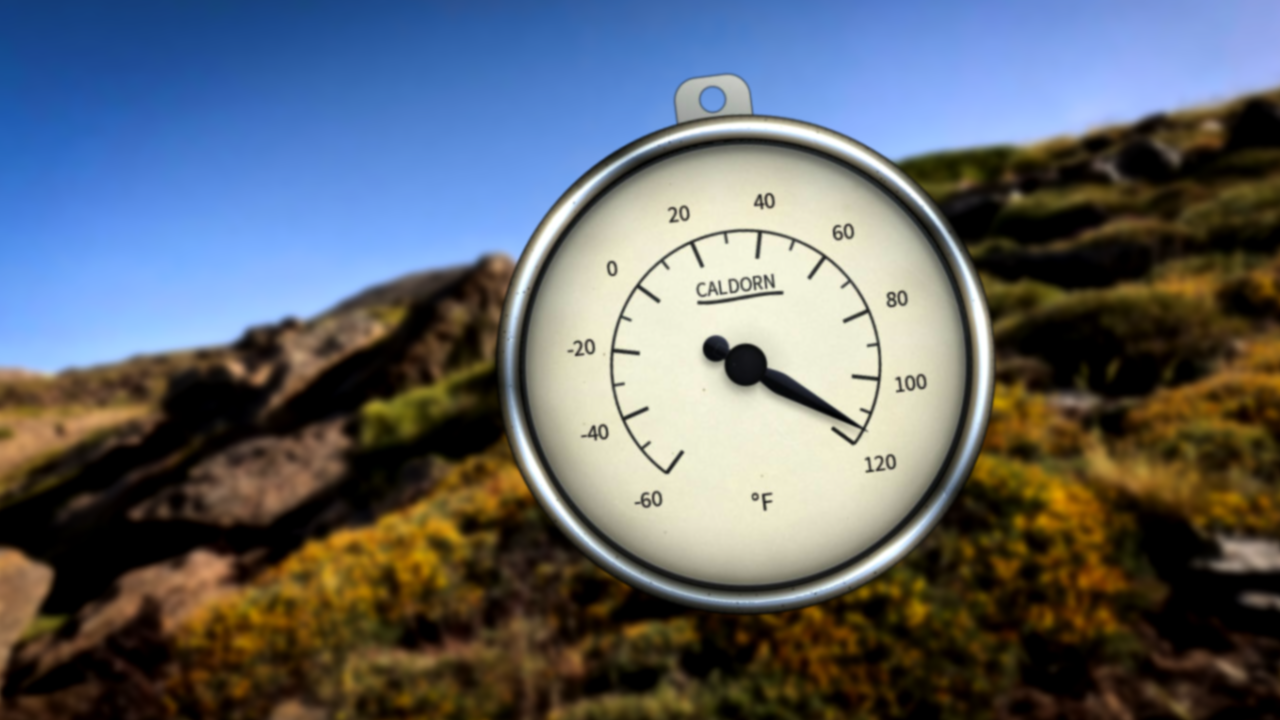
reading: {"value": 115, "unit": "°F"}
